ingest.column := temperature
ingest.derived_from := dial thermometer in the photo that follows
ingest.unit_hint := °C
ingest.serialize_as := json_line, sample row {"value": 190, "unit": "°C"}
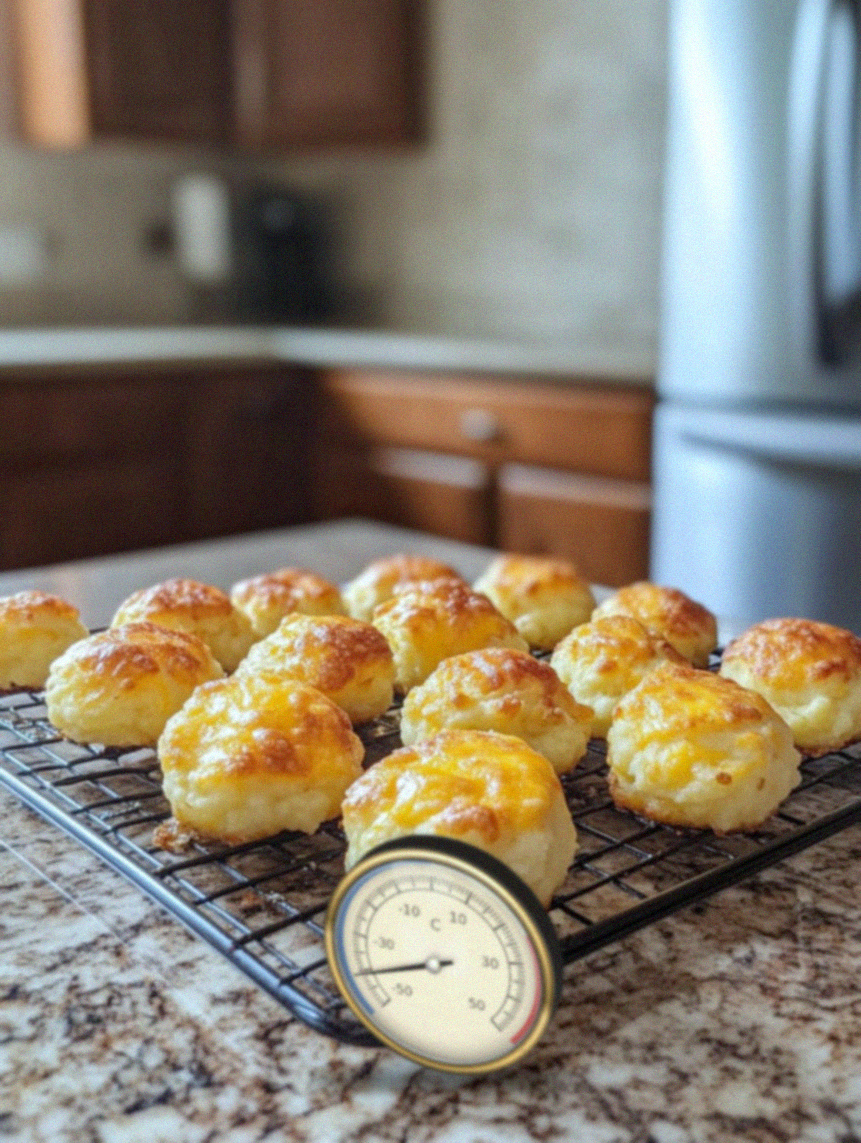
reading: {"value": -40, "unit": "°C"}
